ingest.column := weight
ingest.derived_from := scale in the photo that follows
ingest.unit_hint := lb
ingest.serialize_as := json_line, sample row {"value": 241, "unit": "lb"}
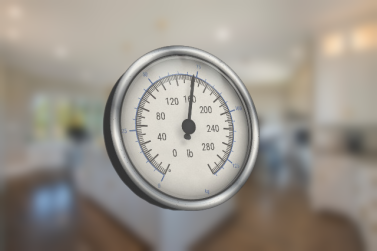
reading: {"value": 160, "unit": "lb"}
